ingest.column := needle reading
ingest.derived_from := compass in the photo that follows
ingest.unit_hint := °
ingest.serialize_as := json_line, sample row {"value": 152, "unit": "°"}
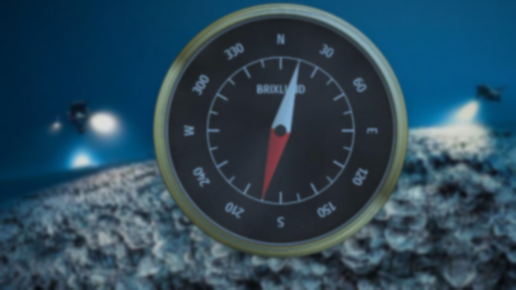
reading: {"value": 195, "unit": "°"}
